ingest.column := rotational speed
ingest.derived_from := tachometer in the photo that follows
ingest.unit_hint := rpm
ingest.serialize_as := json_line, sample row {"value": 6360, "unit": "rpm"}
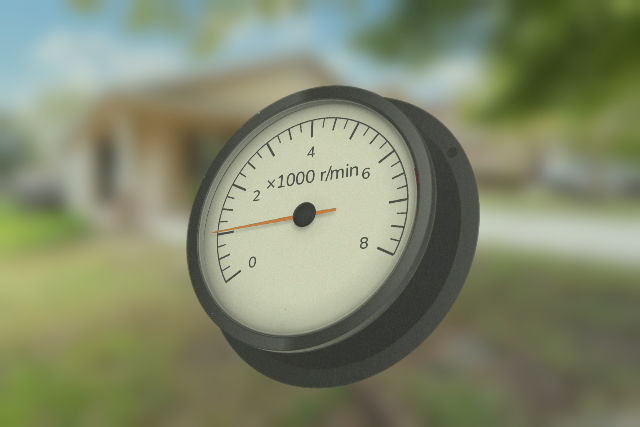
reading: {"value": 1000, "unit": "rpm"}
